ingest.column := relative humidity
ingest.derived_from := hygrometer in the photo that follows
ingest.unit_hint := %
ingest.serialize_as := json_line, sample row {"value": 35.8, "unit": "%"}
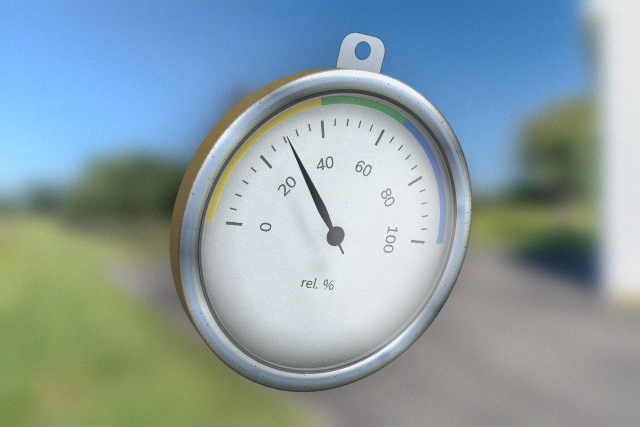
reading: {"value": 28, "unit": "%"}
